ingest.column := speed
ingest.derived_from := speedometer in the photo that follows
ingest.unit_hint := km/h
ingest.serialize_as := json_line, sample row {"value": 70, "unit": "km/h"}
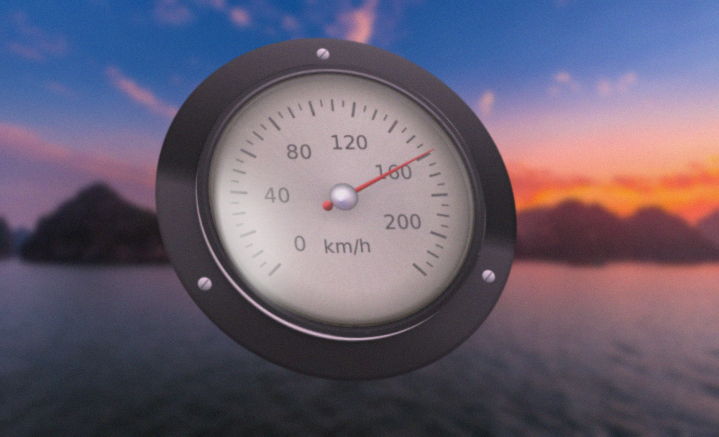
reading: {"value": 160, "unit": "km/h"}
